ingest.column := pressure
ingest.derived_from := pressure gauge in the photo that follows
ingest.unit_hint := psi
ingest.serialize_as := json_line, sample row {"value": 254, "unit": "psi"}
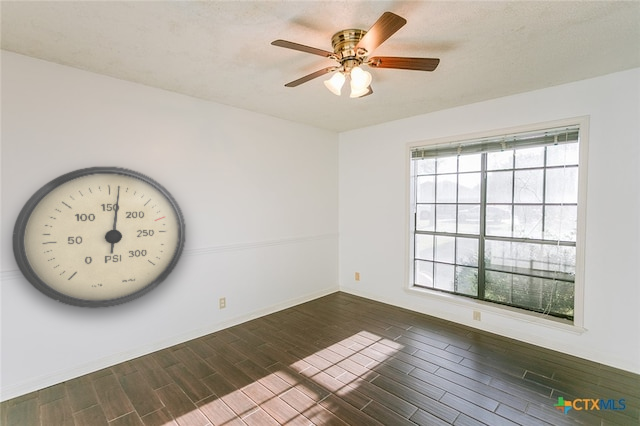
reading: {"value": 160, "unit": "psi"}
